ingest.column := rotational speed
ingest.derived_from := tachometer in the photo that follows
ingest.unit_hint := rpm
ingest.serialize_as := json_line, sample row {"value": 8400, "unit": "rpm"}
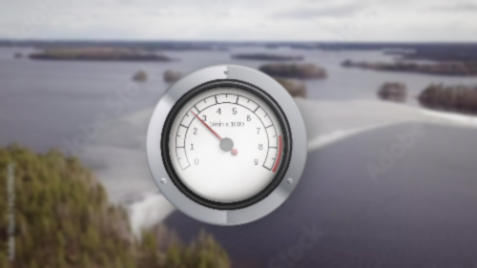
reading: {"value": 2750, "unit": "rpm"}
